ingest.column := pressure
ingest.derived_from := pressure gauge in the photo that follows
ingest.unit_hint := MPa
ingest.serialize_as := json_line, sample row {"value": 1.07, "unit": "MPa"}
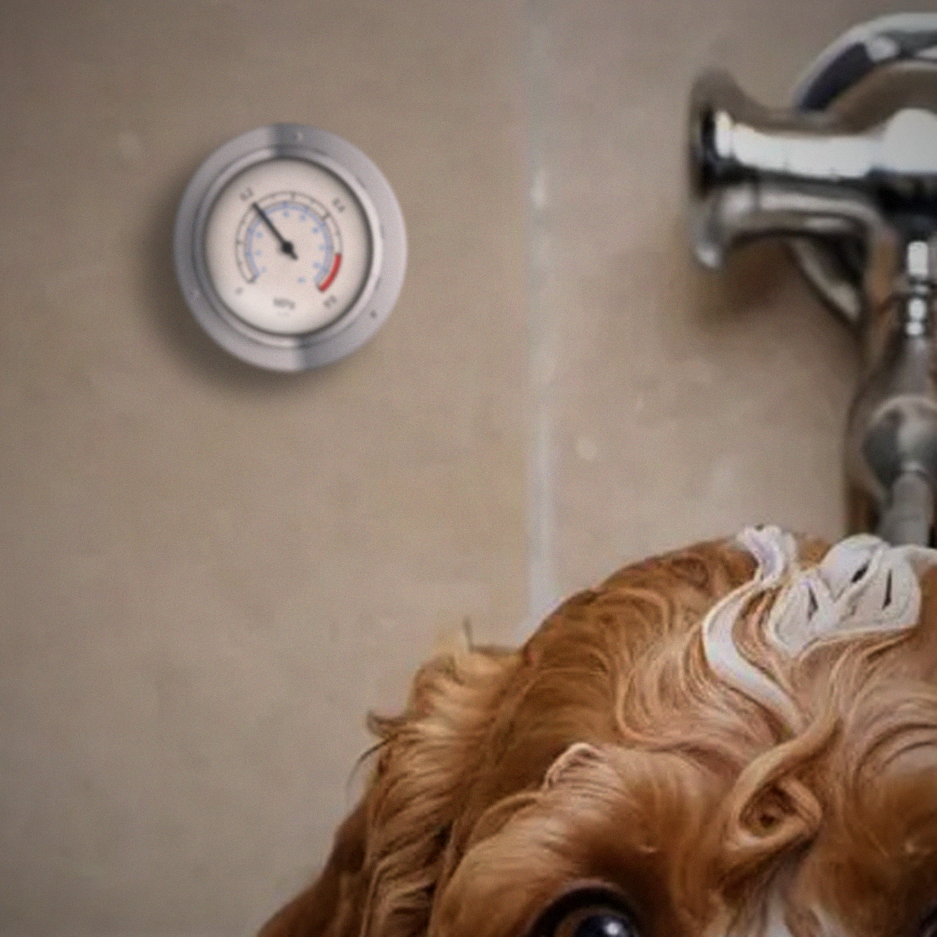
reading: {"value": 0.2, "unit": "MPa"}
